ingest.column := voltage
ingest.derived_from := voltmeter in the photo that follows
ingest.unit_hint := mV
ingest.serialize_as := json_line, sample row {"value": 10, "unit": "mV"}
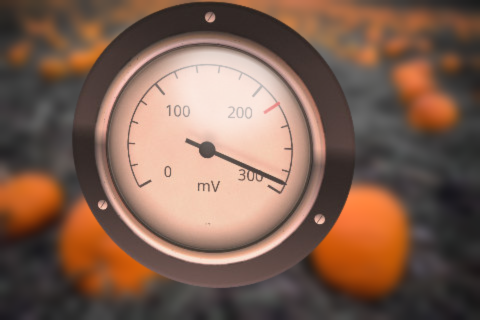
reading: {"value": 290, "unit": "mV"}
